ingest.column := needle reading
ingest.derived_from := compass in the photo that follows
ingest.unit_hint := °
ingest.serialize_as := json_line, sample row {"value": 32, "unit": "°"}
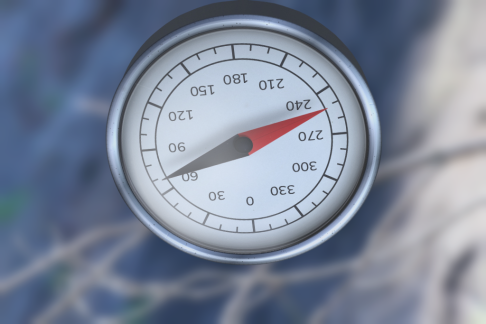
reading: {"value": 250, "unit": "°"}
